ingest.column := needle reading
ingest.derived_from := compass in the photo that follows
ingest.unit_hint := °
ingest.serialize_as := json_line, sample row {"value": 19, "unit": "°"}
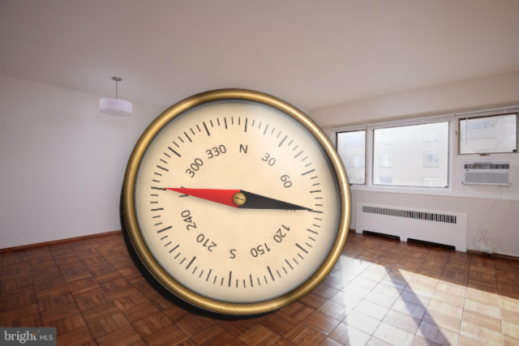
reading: {"value": 270, "unit": "°"}
